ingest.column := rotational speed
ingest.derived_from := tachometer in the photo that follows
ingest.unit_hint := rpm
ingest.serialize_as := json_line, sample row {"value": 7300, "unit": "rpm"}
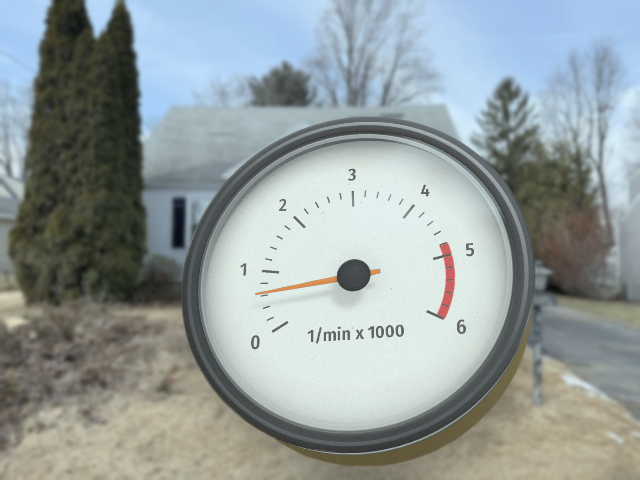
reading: {"value": 600, "unit": "rpm"}
